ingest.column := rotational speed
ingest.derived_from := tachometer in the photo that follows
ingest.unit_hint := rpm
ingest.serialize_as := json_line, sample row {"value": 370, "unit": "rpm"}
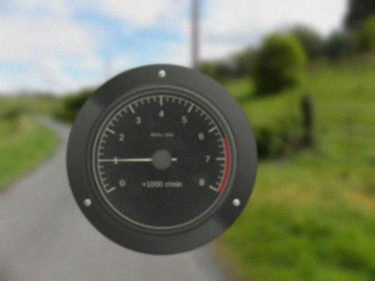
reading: {"value": 1000, "unit": "rpm"}
